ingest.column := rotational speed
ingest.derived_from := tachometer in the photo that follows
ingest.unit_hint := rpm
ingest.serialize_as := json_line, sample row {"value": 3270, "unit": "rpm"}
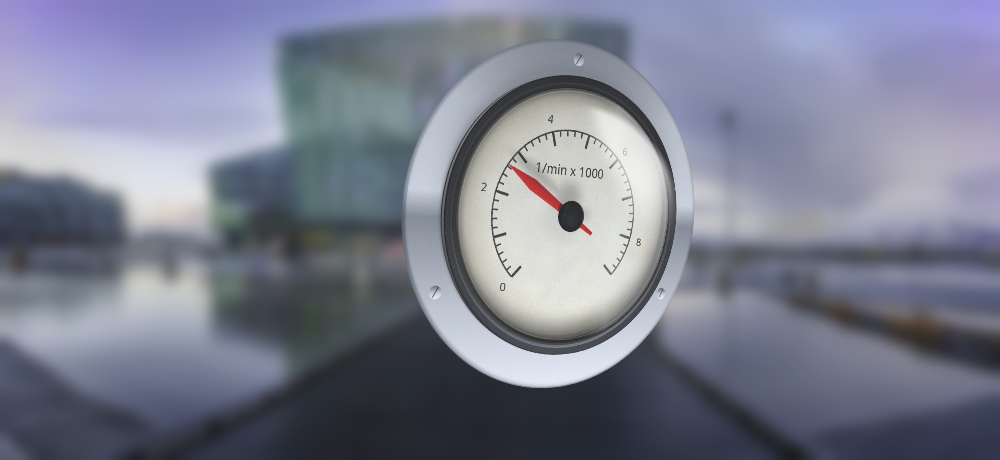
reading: {"value": 2600, "unit": "rpm"}
